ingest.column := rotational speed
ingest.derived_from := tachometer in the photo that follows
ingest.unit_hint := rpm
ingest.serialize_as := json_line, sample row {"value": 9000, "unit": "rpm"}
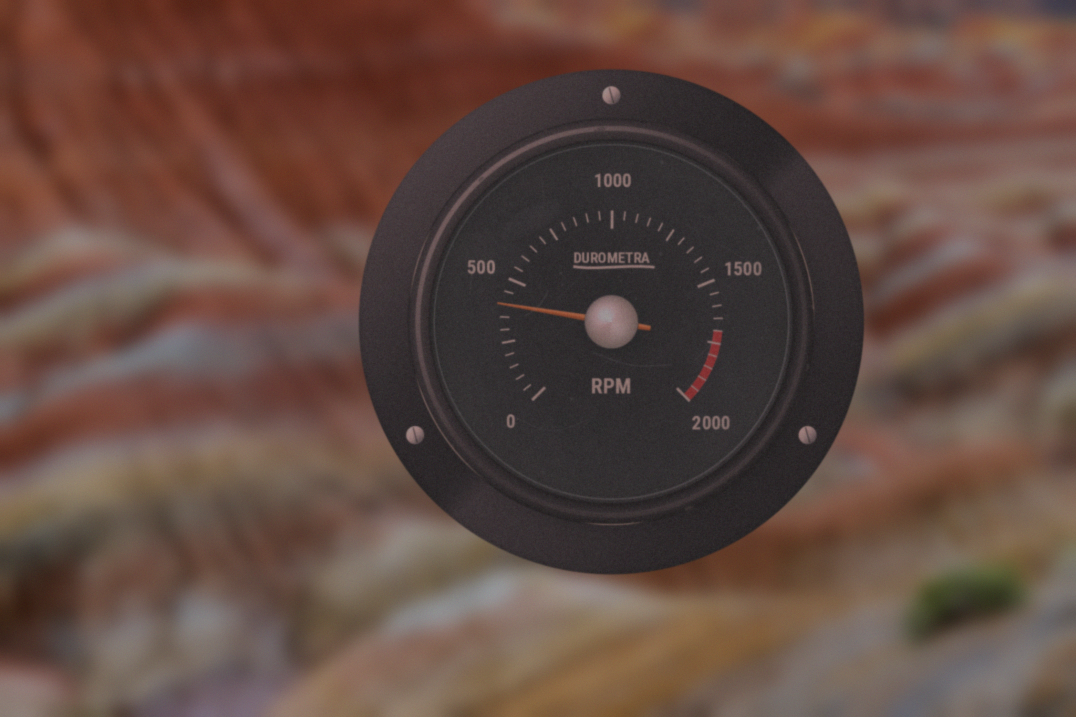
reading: {"value": 400, "unit": "rpm"}
